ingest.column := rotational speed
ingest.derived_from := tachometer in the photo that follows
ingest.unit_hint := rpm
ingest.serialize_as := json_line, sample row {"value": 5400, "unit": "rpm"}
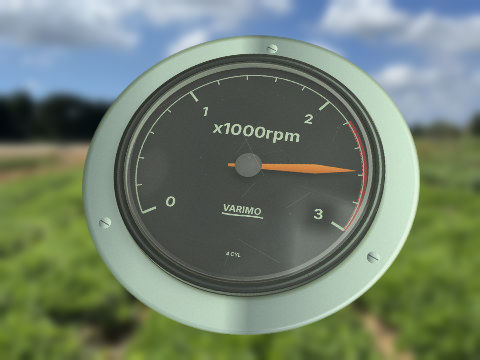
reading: {"value": 2600, "unit": "rpm"}
